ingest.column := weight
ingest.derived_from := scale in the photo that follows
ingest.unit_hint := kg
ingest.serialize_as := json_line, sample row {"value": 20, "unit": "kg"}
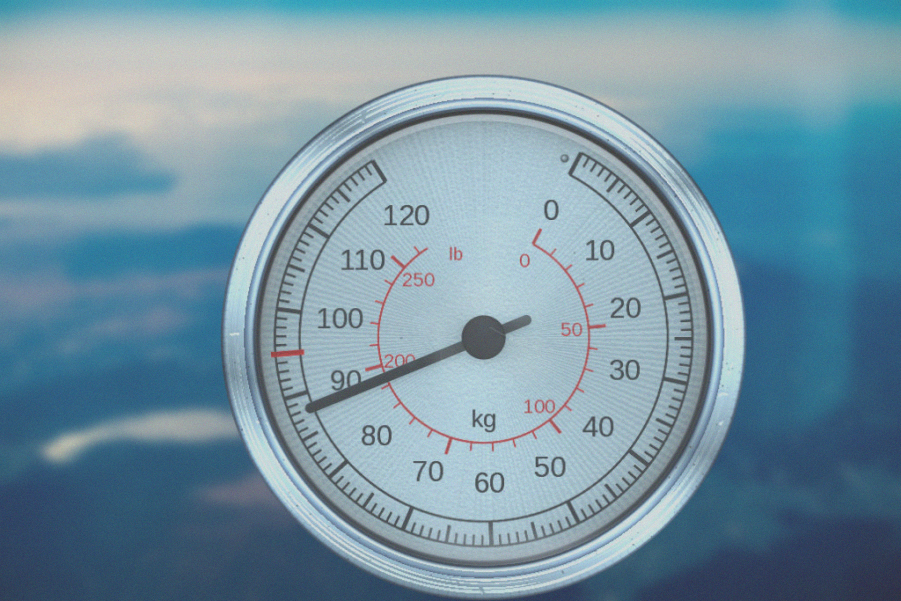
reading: {"value": 88, "unit": "kg"}
